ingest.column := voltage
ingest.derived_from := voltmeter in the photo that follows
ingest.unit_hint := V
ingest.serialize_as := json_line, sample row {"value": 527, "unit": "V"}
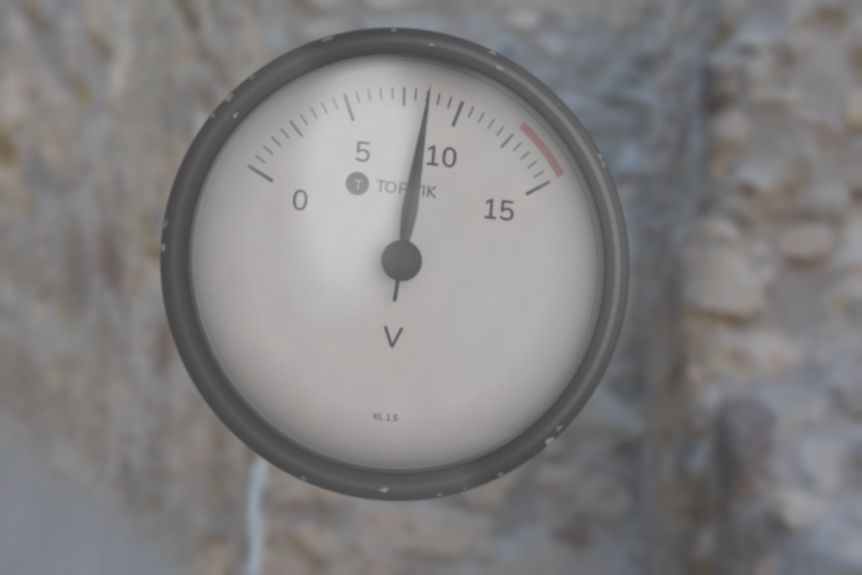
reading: {"value": 8.5, "unit": "V"}
